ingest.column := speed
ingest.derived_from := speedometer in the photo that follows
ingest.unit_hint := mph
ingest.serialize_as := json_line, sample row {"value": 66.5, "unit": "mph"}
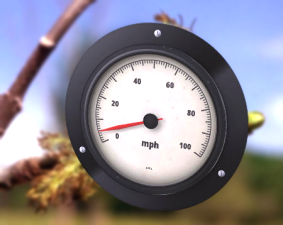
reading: {"value": 5, "unit": "mph"}
